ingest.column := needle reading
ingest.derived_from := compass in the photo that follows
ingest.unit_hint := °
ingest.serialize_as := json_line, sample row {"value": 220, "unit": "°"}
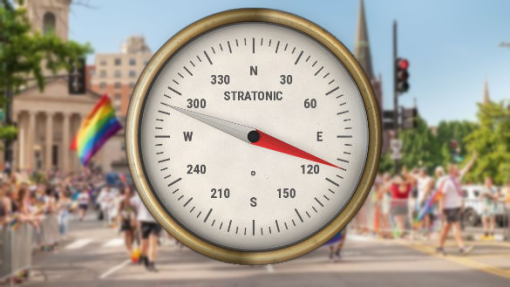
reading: {"value": 110, "unit": "°"}
